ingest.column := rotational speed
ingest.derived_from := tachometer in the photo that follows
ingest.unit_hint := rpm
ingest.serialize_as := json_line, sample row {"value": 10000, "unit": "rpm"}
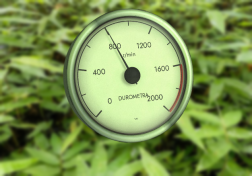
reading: {"value": 800, "unit": "rpm"}
